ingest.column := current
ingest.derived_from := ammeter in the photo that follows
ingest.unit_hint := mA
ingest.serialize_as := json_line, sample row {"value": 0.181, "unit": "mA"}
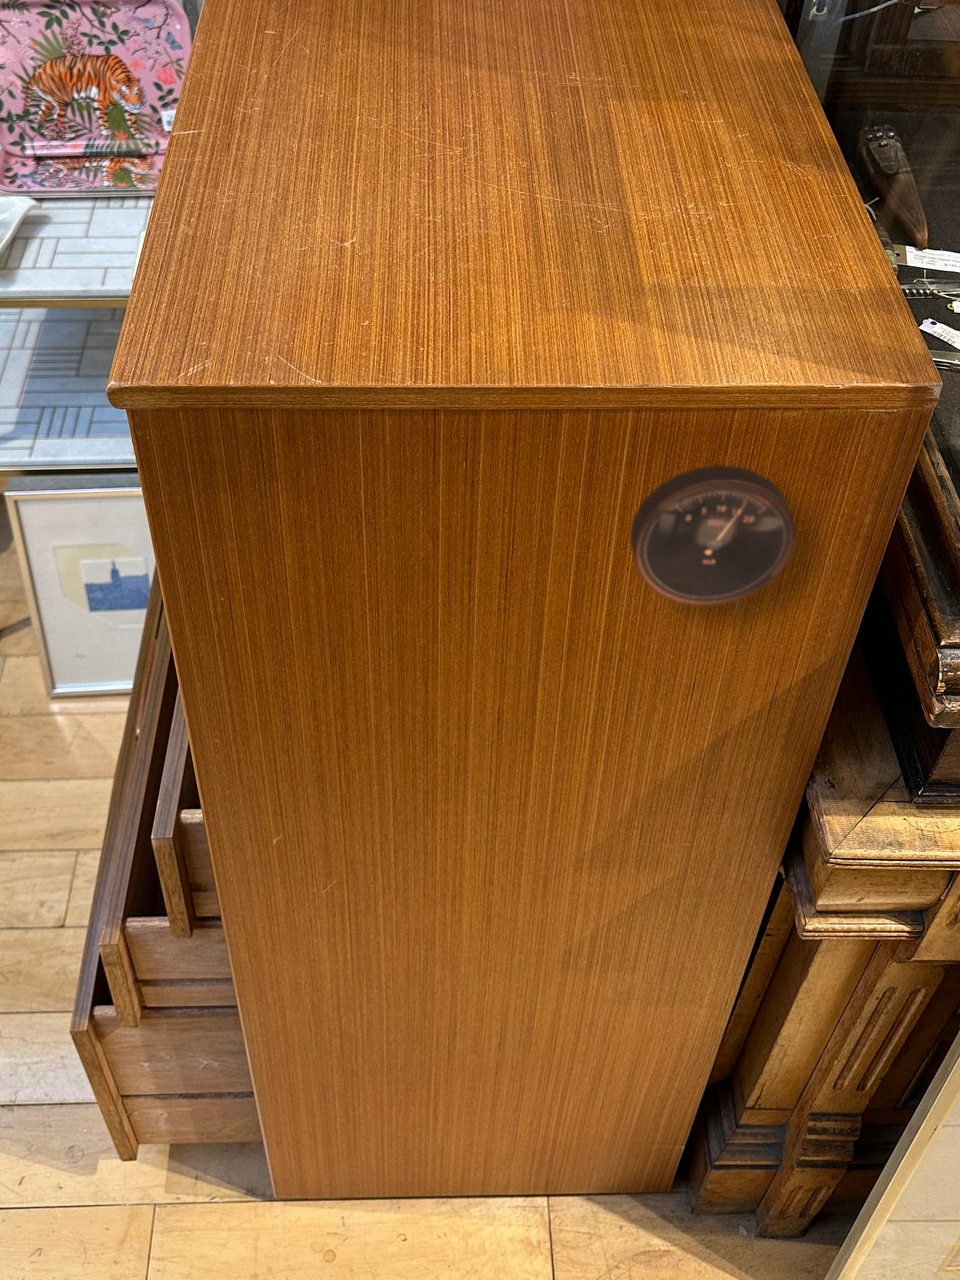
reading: {"value": 15, "unit": "mA"}
